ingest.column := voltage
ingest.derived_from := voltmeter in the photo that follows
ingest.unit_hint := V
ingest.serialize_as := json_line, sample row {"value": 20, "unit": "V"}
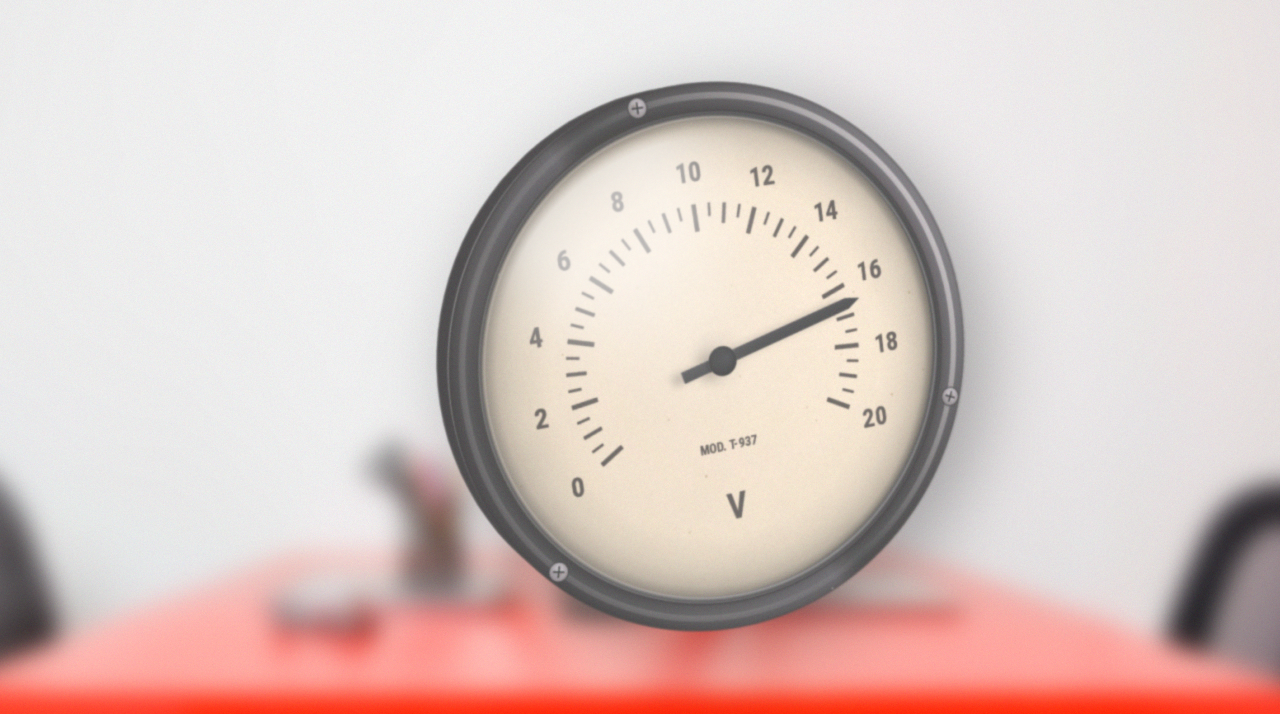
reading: {"value": 16.5, "unit": "V"}
